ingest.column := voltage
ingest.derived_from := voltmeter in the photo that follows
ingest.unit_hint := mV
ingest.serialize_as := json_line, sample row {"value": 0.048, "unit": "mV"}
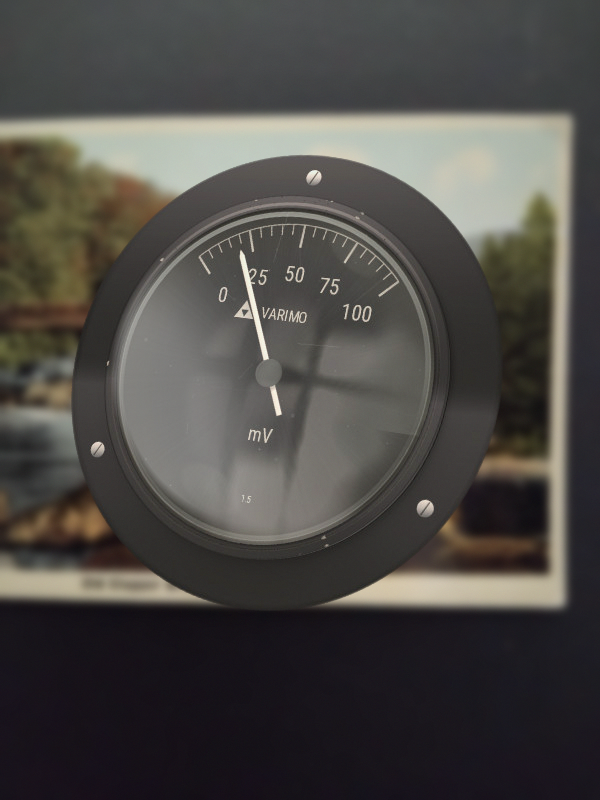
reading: {"value": 20, "unit": "mV"}
